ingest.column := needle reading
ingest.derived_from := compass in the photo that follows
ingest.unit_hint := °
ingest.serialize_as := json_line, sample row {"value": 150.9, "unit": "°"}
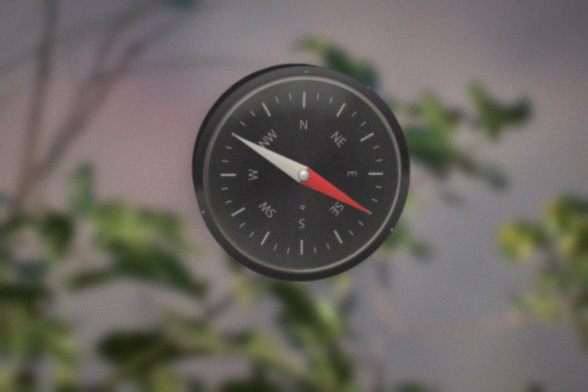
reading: {"value": 120, "unit": "°"}
